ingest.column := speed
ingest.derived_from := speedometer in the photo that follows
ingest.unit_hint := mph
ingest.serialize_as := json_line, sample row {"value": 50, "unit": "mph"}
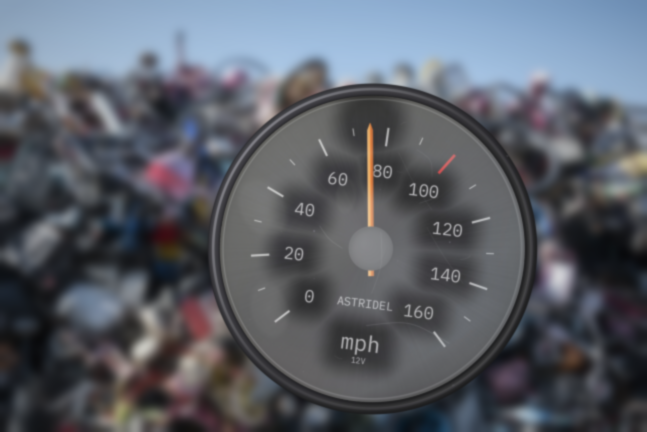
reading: {"value": 75, "unit": "mph"}
